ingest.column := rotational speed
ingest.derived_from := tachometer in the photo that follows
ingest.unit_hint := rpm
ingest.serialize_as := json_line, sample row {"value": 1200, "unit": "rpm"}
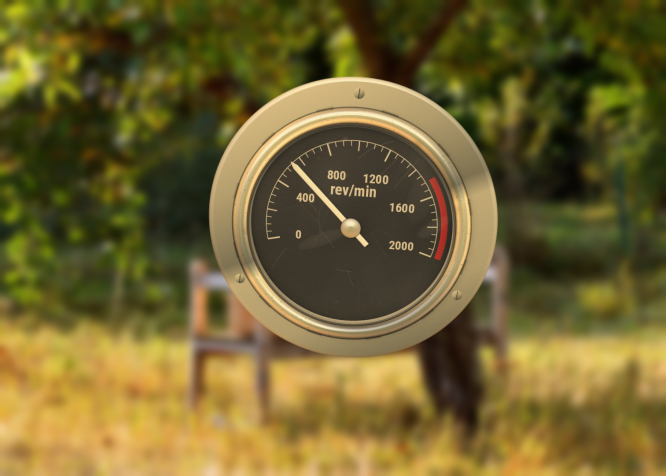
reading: {"value": 550, "unit": "rpm"}
